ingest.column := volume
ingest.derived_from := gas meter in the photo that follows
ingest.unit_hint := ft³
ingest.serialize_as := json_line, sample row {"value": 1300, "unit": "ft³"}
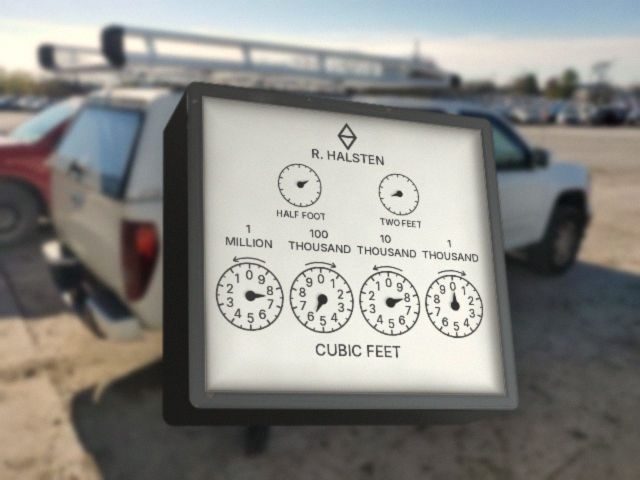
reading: {"value": 758000, "unit": "ft³"}
